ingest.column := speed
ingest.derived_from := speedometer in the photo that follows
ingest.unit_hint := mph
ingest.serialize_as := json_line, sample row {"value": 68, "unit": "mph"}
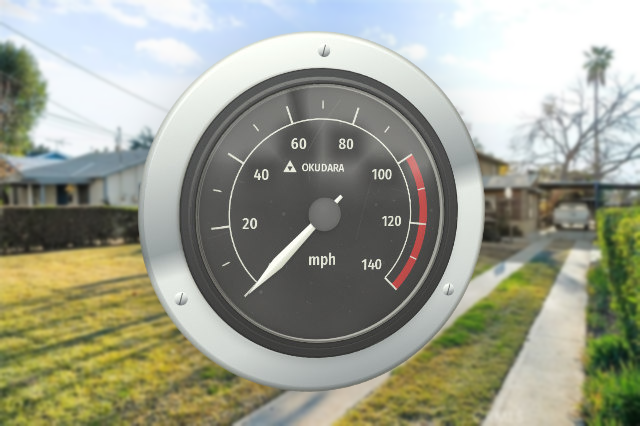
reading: {"value": 0, "unit": "mph"}
